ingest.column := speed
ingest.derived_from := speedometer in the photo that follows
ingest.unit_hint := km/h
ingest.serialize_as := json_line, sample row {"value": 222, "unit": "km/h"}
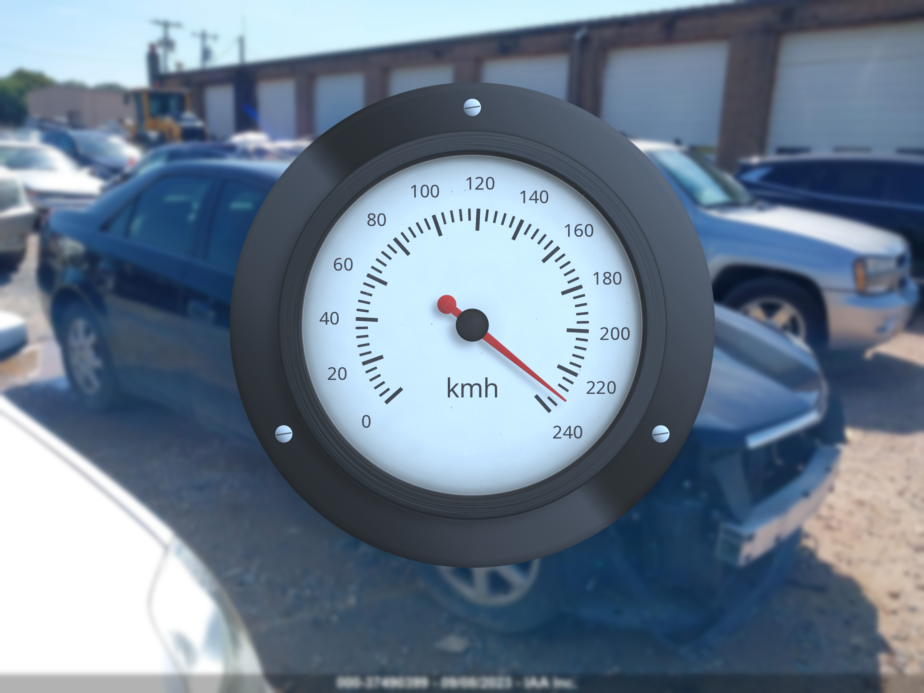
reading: {"value": 232, "unit": "km/h"}
